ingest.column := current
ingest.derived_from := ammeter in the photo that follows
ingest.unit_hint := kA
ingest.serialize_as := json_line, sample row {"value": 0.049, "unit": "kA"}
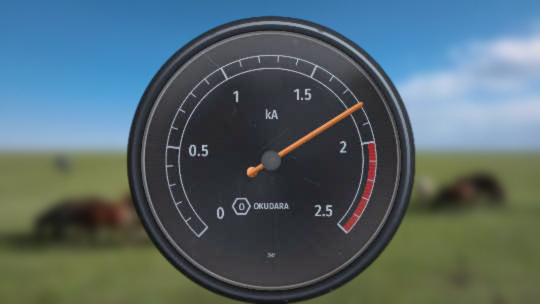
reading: {"value": 1.8, "unit": "kA"}
